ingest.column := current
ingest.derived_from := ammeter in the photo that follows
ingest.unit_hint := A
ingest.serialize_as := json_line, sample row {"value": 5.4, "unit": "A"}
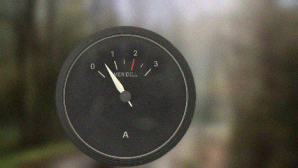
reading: {"value": 0.5, "unit": "A"}
